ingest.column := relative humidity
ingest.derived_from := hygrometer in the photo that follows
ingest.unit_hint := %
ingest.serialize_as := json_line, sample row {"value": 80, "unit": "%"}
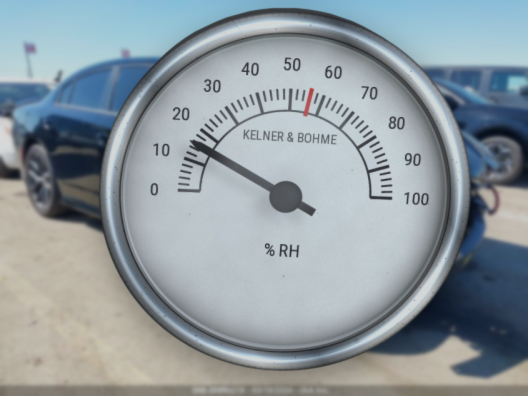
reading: {"value": 16, "unit": "%"}
